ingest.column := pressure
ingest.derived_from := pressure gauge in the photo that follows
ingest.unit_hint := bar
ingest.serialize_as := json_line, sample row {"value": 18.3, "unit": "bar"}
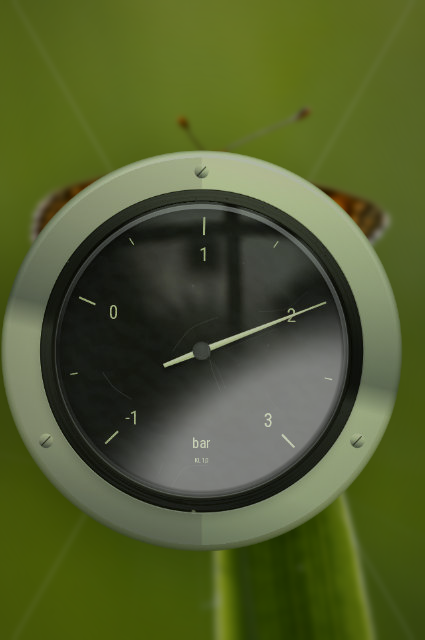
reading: {"value": 2, "unit": "bar"}
